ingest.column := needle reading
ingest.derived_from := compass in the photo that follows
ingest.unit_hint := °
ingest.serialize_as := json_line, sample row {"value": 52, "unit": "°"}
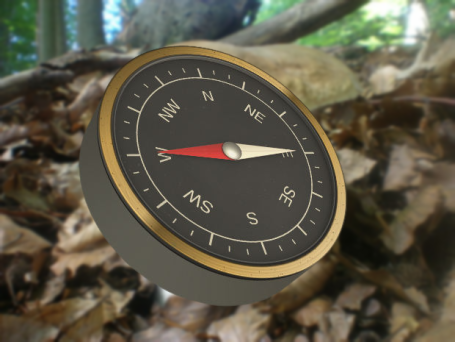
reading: {"value": 270, "unit": "°"}
